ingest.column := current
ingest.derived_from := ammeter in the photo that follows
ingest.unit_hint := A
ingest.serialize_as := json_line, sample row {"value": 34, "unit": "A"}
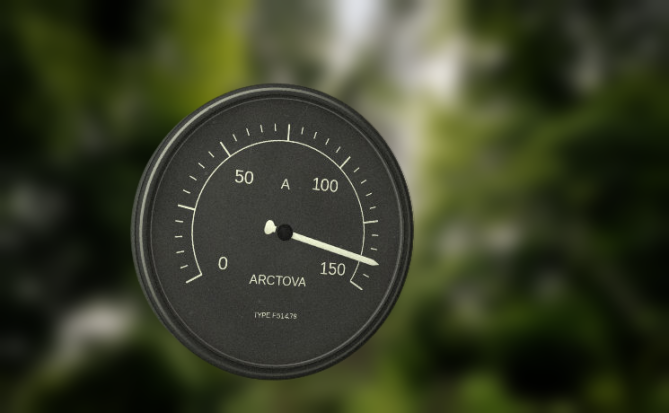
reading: {"value": 140, "unit": "A"}
